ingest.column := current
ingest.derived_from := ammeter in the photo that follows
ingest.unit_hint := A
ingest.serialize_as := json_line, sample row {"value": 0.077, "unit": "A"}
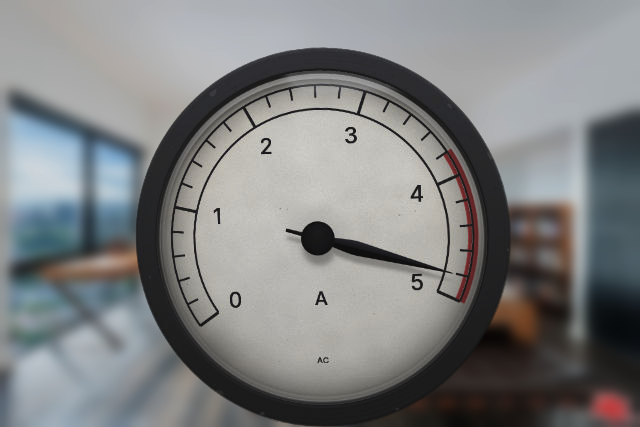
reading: {"value": 4.8, "unit": "A"}
